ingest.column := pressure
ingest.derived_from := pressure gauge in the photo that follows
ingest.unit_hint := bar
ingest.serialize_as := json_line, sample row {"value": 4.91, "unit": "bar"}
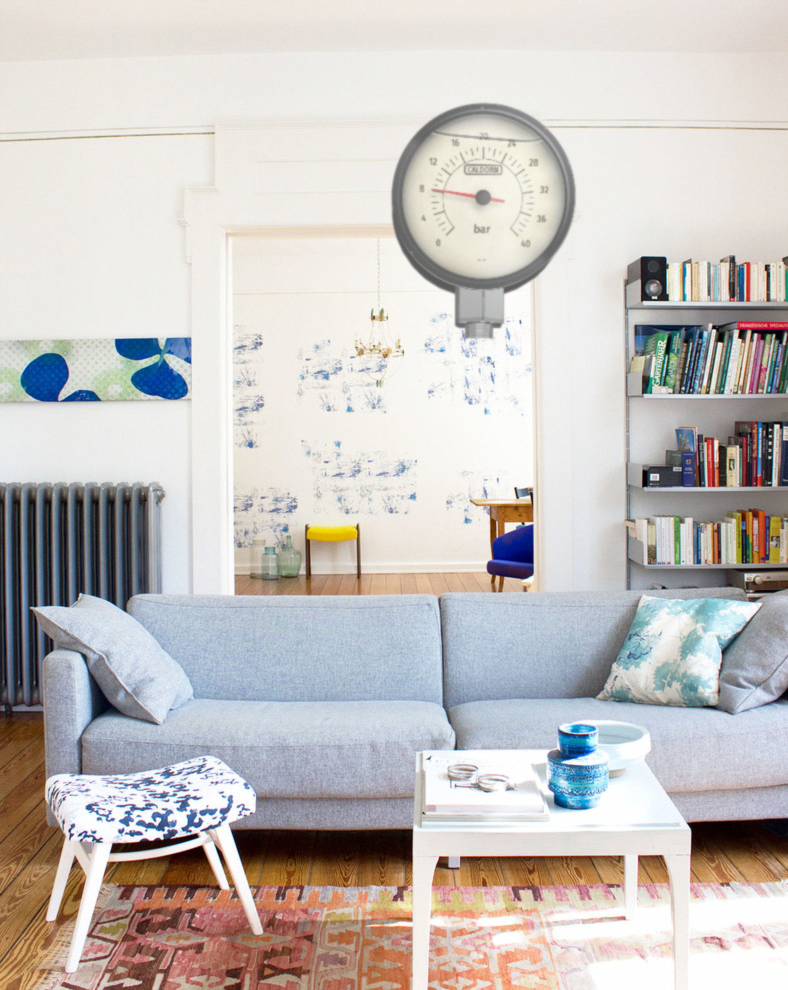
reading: {"value": 8, "unit": "bar"}
